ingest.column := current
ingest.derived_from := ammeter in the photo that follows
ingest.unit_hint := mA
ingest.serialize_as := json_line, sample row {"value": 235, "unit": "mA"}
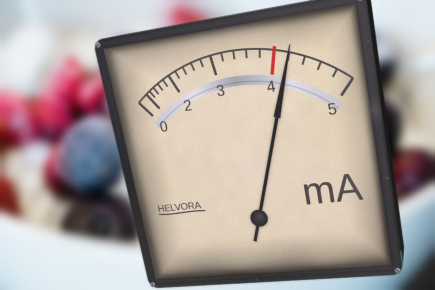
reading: {"value": 4.2, "unit": "mA"}
